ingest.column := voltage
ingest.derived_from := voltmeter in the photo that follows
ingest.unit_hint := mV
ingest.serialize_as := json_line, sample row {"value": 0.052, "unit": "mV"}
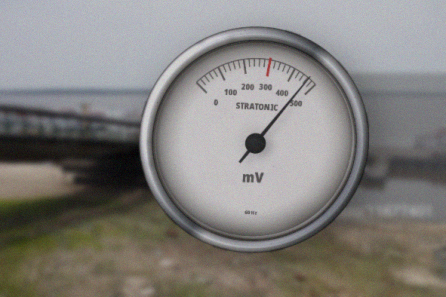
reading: {"value": 460, "unit": "mV"}
